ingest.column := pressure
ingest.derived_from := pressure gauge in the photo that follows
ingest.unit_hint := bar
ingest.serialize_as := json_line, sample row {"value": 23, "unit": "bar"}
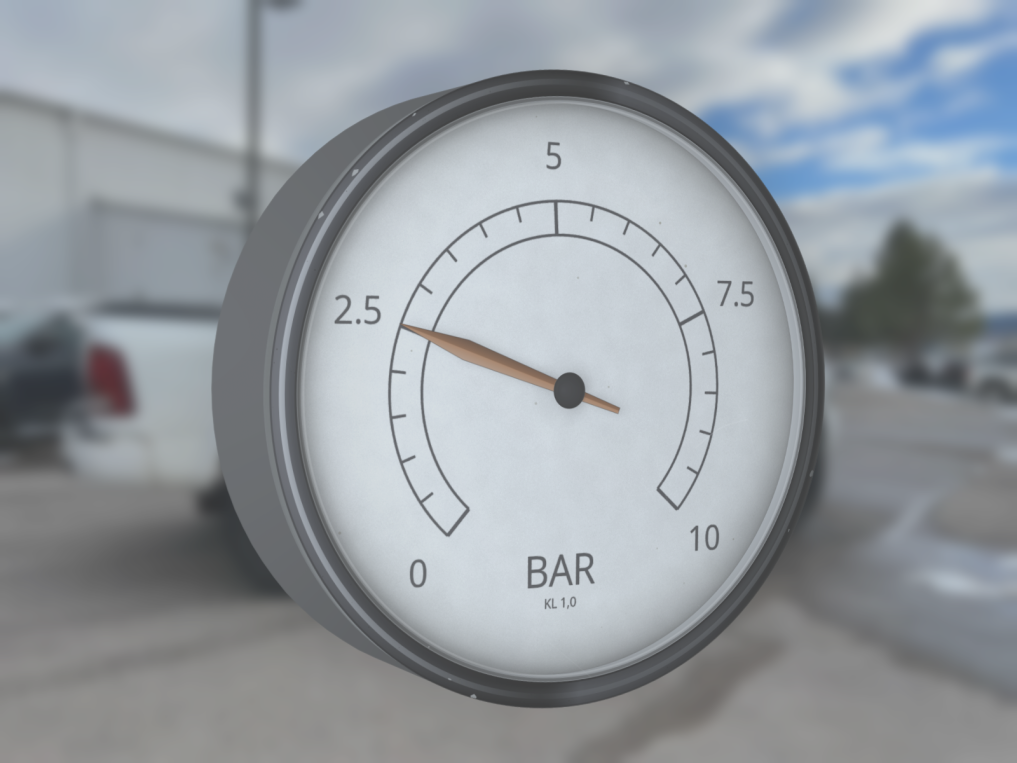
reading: {"value": 2.5, "unit": "bar"}
